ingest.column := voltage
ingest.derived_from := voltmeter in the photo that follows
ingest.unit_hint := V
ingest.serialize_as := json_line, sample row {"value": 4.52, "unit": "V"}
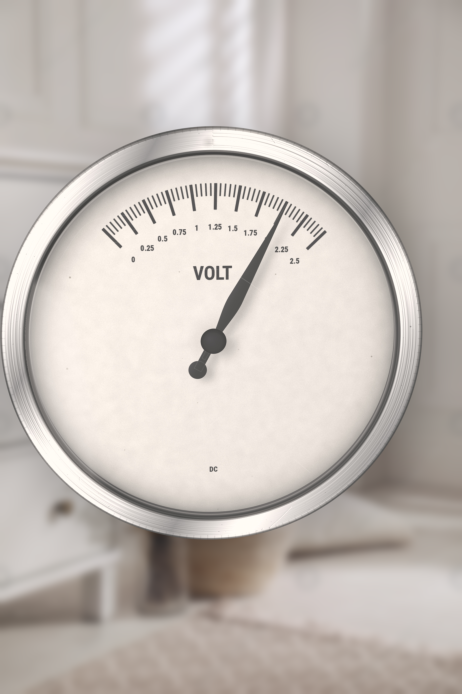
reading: {"value": 2, "unit": "V"}
